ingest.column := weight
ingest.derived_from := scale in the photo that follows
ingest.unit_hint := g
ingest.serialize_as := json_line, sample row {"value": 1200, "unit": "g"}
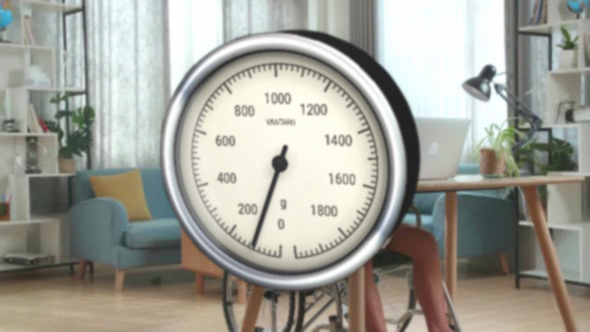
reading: {"value": 100, "unit": "g"}
